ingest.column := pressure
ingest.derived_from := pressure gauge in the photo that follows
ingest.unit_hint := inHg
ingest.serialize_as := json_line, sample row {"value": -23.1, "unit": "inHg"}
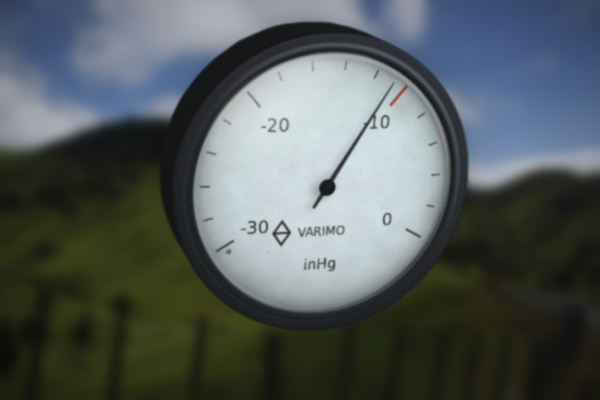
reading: {"value": -11, "unit": "inHg"}
